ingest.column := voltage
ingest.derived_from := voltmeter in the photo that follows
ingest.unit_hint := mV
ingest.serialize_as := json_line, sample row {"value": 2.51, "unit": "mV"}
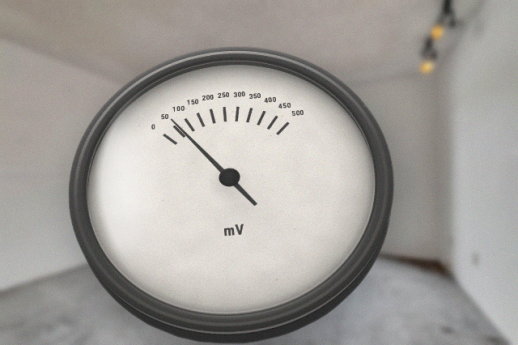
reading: {"value": 50, "unit": "mV"}
